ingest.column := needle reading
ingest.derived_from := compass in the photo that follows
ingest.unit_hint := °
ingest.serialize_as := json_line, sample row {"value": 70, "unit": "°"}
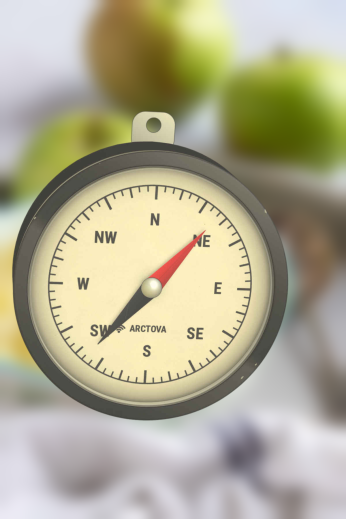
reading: {"value": 40, "unit": "°"}
